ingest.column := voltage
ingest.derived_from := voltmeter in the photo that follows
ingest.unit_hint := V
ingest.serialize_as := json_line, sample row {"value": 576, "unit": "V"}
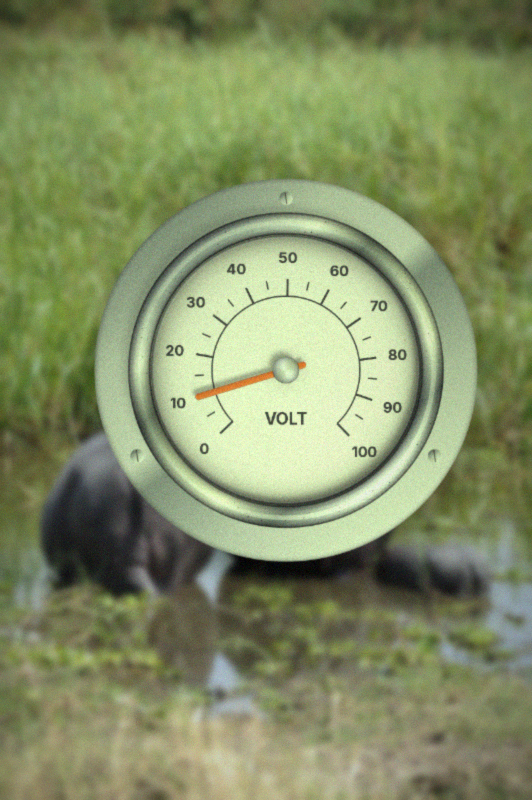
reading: {"value": 10, "unit": "V"}
